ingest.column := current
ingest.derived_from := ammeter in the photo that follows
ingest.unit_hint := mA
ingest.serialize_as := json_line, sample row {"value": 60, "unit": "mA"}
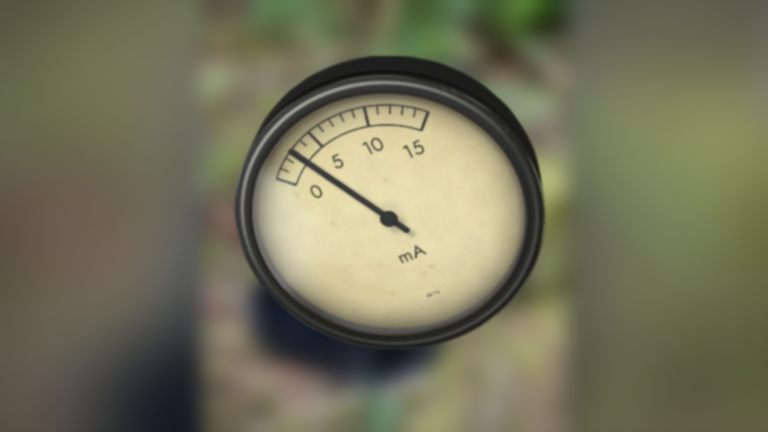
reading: {"value": 3, "unit": "mA"}
